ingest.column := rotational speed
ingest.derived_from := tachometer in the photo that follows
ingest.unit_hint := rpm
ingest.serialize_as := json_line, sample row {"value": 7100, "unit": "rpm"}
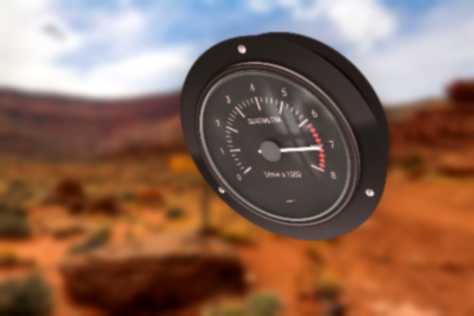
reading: {"value": 7000, "unit": "rpm"}
